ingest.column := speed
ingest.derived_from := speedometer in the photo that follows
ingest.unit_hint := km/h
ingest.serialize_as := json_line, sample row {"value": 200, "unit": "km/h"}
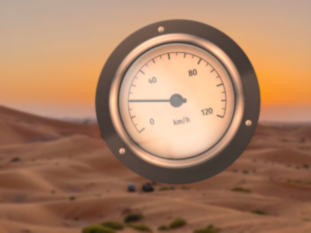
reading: {"value": 20, "unit": "km/h"}
